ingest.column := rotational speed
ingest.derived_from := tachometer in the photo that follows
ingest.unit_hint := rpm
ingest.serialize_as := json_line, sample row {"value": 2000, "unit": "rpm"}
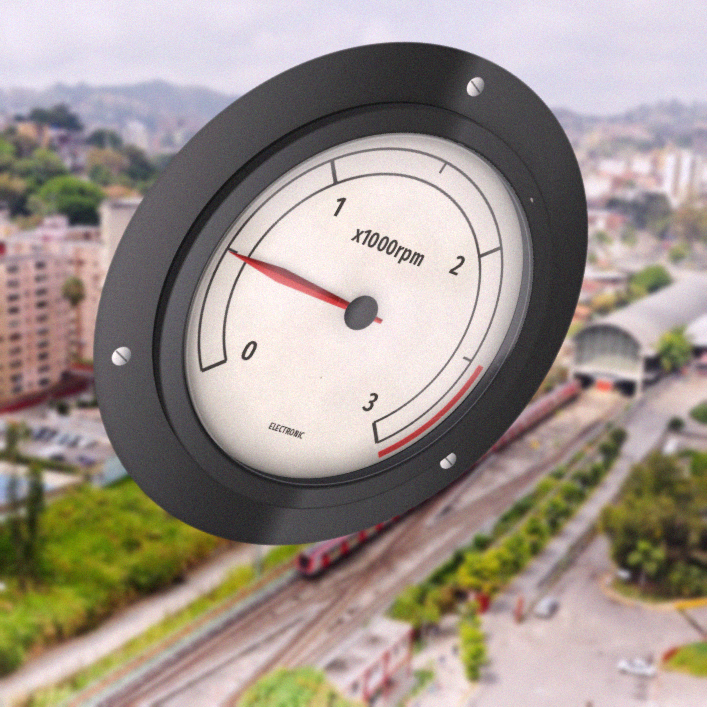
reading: {"value": 500, "unit": "rpm"}
